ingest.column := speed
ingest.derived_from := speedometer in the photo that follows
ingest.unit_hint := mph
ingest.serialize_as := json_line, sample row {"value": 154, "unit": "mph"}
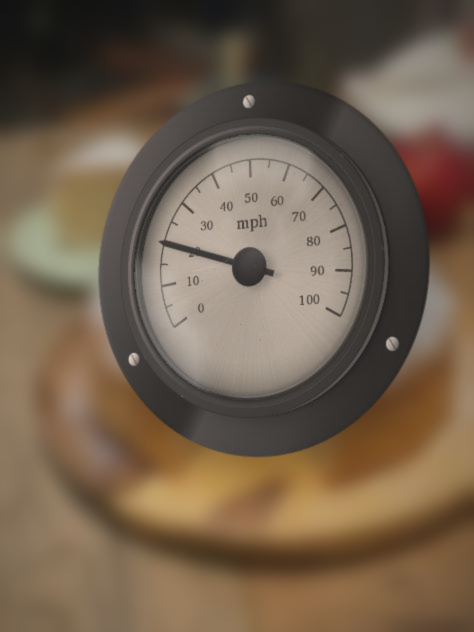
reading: {"value": 20, "unit": "mph"}
